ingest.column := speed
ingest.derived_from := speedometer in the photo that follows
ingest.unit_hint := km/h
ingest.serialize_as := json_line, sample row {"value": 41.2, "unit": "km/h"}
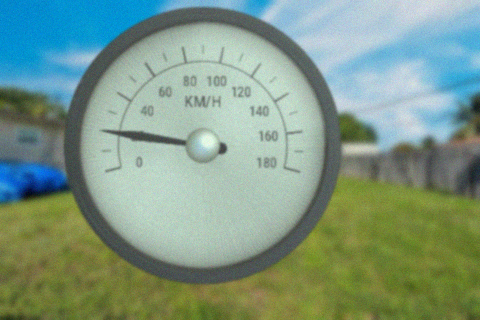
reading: {"value": 20, "unit": "km/h"}
